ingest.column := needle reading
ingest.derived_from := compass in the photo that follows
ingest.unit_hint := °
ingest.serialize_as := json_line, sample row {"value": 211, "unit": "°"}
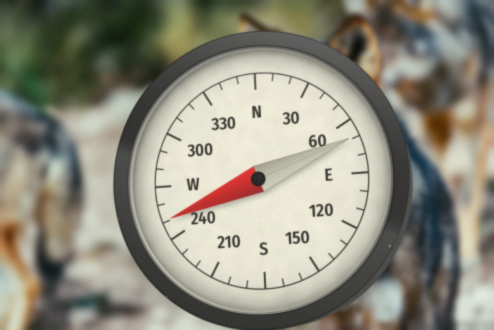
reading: {"value": 250, "unit": "°"}
